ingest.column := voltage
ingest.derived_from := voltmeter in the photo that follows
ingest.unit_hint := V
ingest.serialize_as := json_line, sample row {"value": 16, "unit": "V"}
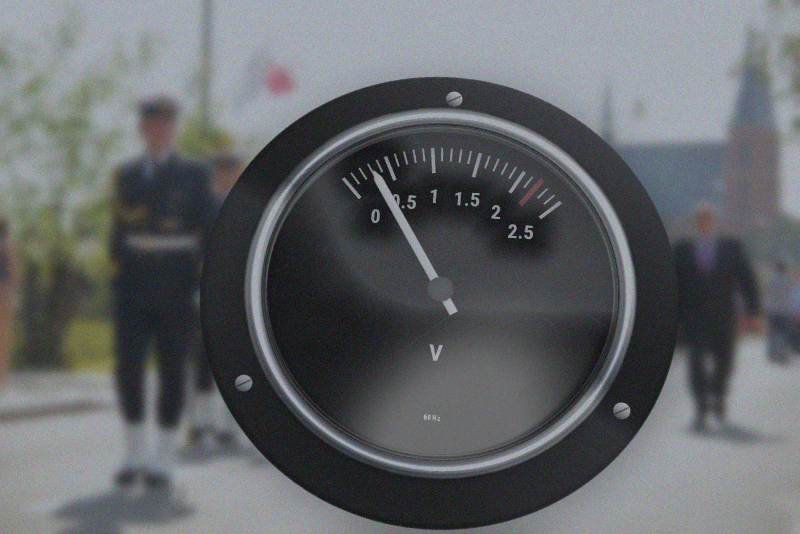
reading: {"value": 0.3, "unit": "V"}
